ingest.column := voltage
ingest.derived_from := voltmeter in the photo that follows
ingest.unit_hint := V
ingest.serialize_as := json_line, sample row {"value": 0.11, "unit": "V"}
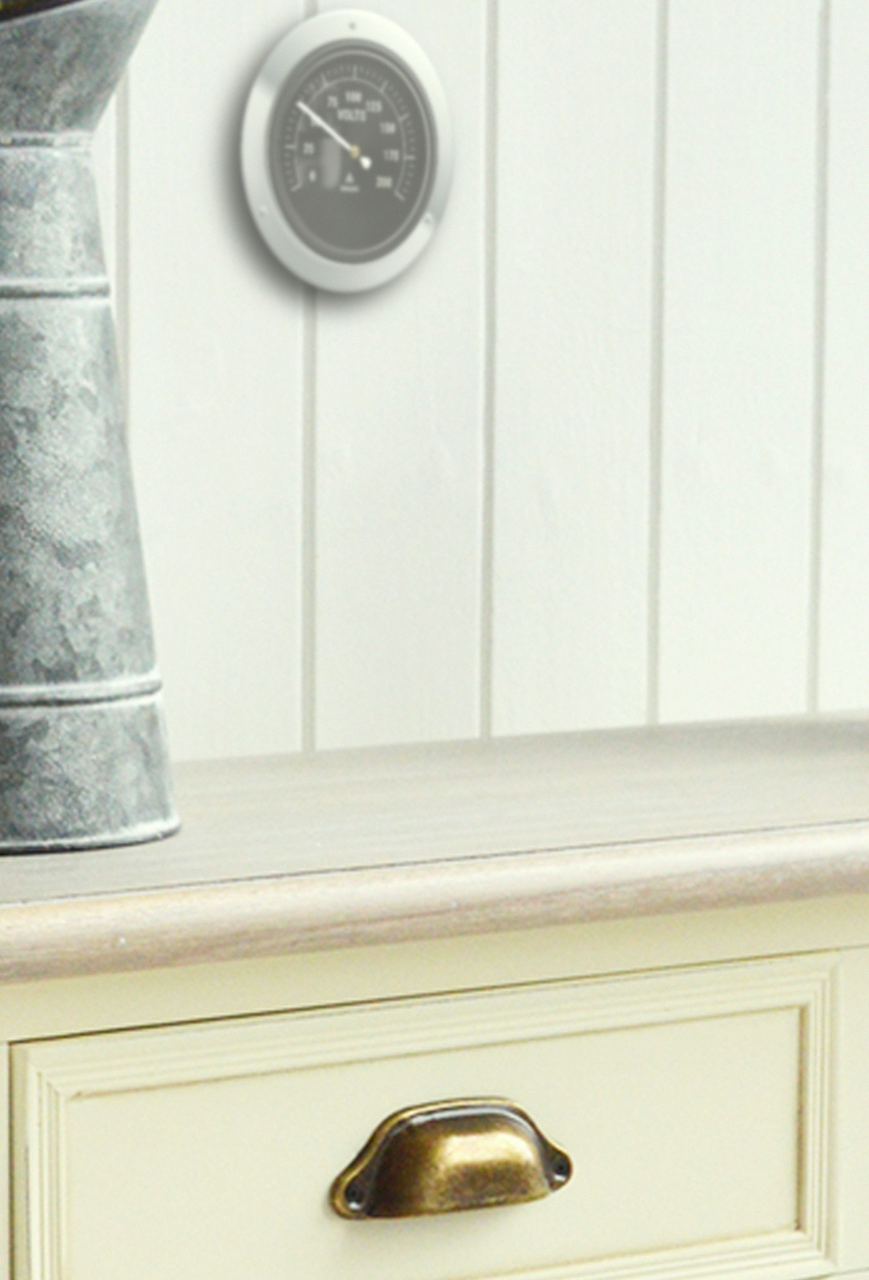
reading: {"value": 50, "unit": "V"}
